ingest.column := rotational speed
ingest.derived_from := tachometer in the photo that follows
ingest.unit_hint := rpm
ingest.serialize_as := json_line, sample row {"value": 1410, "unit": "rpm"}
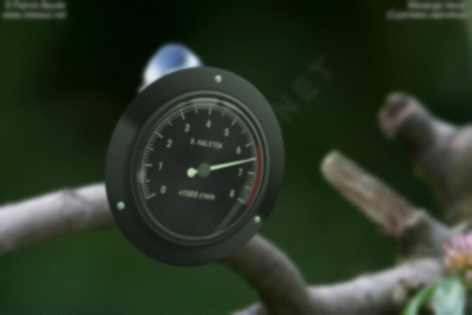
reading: {"value": 6500, "unit": "rpm"}
